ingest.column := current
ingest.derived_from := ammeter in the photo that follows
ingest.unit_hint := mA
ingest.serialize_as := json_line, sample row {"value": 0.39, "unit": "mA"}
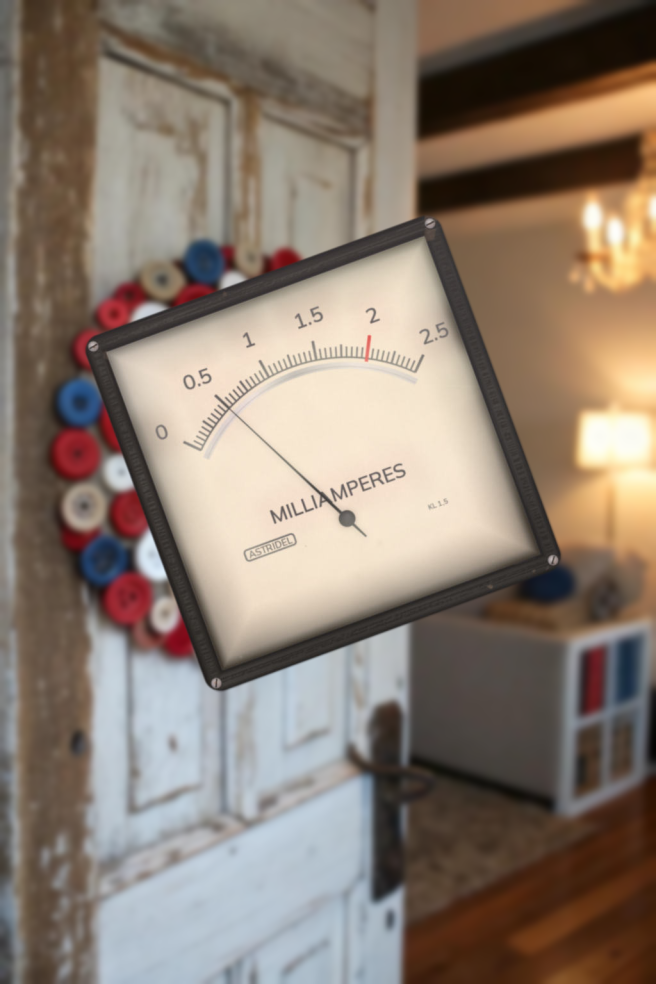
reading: {"value": 0.5, "unit": "mA"}
